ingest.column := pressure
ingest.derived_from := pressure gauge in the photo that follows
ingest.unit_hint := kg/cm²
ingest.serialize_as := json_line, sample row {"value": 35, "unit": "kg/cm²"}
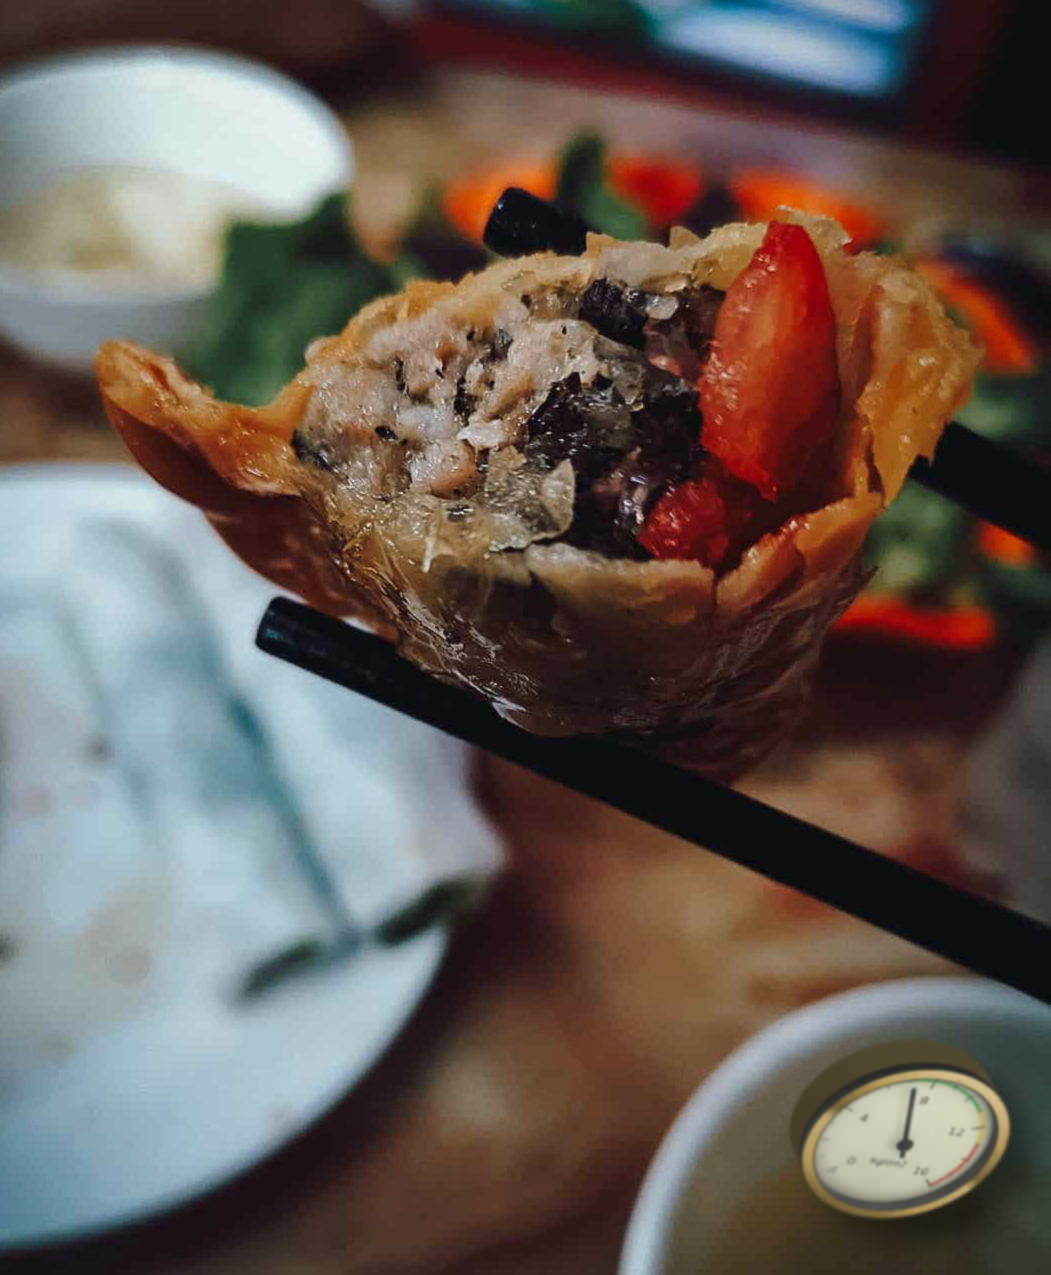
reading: {"value": 7, "unit": "kg/cm²"}
